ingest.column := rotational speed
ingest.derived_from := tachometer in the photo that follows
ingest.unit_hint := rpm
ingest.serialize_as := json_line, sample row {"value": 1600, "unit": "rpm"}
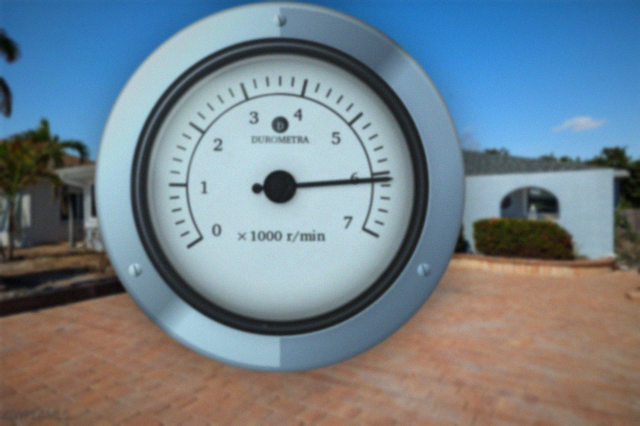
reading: {"value": 6100, "unit": "rpm"}
